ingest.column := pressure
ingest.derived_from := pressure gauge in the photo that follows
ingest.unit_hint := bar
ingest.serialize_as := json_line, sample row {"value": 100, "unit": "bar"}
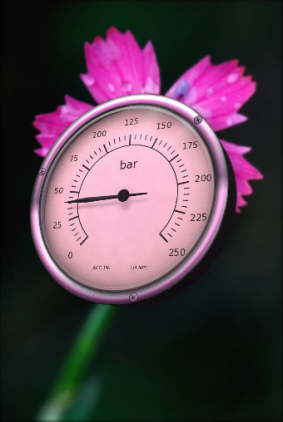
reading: {"value": 40, "unit": "bar"}
